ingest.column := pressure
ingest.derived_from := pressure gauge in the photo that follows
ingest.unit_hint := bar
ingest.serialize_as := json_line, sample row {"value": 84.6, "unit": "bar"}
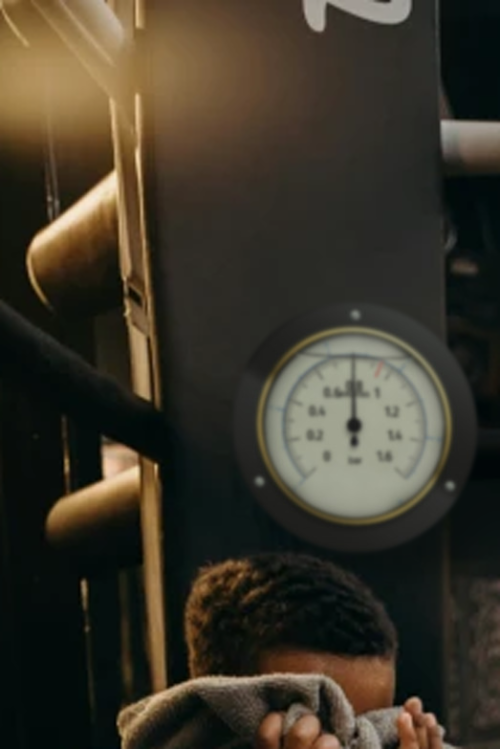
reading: {"value": 0.8, "unit": "bar"}
